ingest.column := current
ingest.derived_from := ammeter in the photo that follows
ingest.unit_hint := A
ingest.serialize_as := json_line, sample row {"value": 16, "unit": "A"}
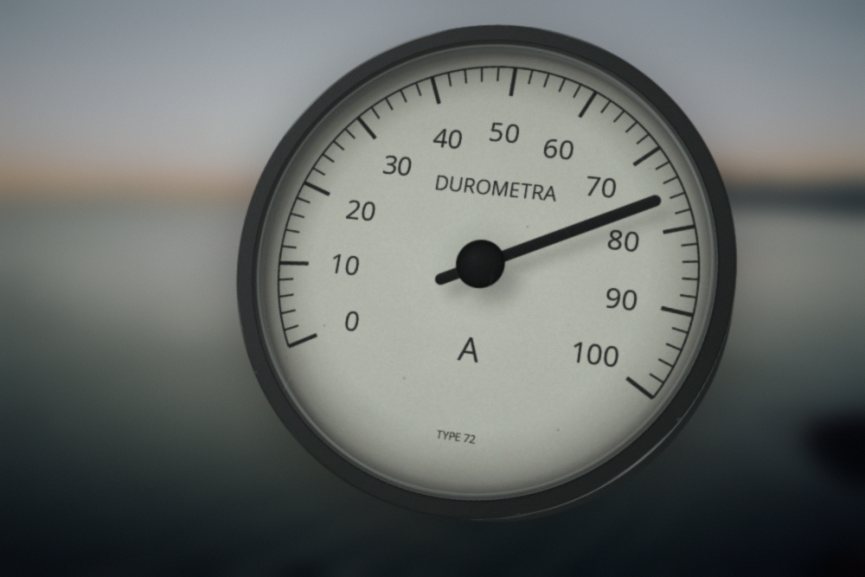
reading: {"value": 76, "unit": "A"}
